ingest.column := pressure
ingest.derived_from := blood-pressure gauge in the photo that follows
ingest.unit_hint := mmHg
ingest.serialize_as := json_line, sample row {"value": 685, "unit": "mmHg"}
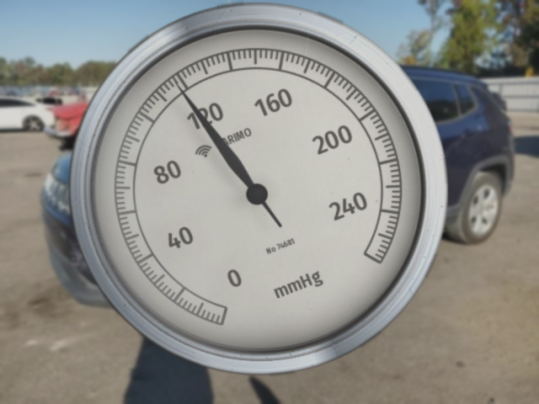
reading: {"value": 118, "unit": "mmHg"}
